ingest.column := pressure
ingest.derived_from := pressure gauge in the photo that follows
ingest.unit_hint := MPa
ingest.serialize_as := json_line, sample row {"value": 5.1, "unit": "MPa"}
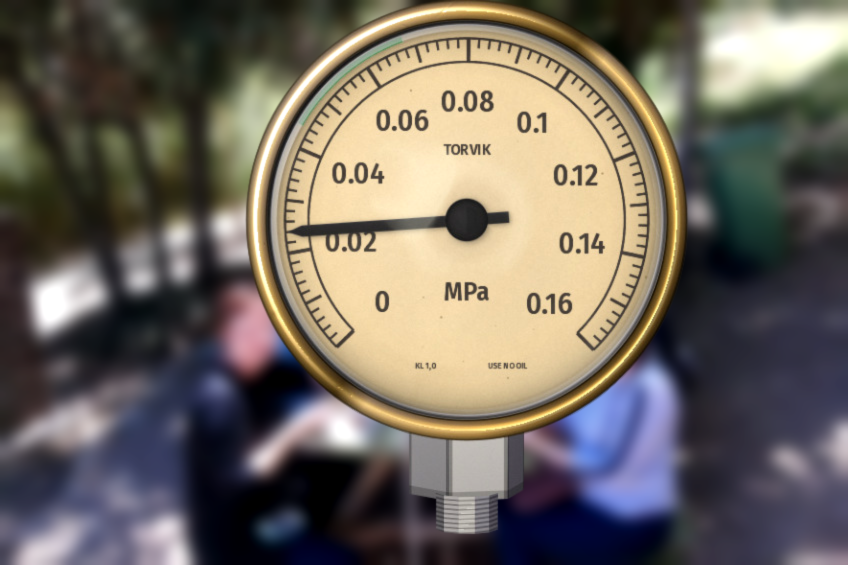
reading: {"value": 0.024, "unit": "MPa"}
